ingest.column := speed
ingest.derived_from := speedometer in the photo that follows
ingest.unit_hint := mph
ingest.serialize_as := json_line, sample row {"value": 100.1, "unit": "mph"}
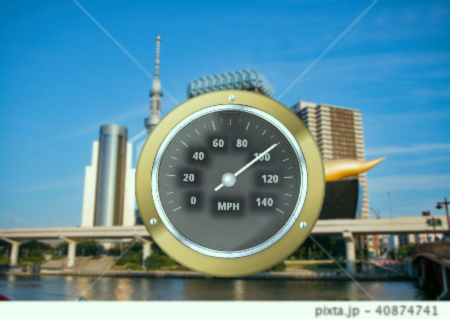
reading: {"value": 100, "unit": "mph"}
